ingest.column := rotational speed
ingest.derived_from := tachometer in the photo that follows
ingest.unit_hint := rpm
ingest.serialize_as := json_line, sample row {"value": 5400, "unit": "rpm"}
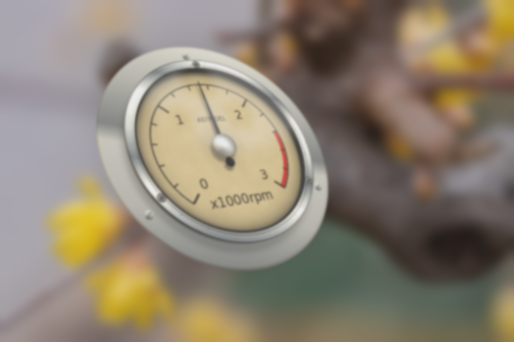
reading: {"value": 1500, "unit": "rpm"}
